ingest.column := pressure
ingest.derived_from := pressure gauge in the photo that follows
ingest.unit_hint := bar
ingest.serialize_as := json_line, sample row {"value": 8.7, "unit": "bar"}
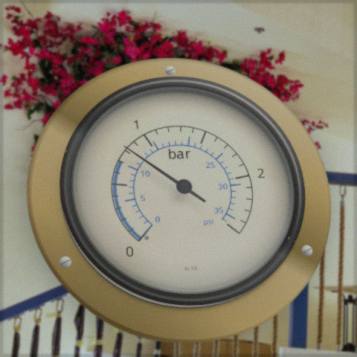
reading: {"value": 0.8, "unit": "bar"}
